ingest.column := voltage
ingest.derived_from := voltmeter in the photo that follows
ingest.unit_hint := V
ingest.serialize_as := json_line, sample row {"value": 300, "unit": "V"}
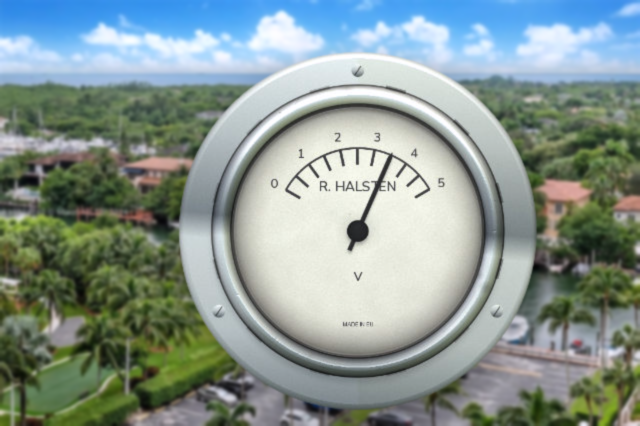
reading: {"value": 3.5, "unit": "V"}
